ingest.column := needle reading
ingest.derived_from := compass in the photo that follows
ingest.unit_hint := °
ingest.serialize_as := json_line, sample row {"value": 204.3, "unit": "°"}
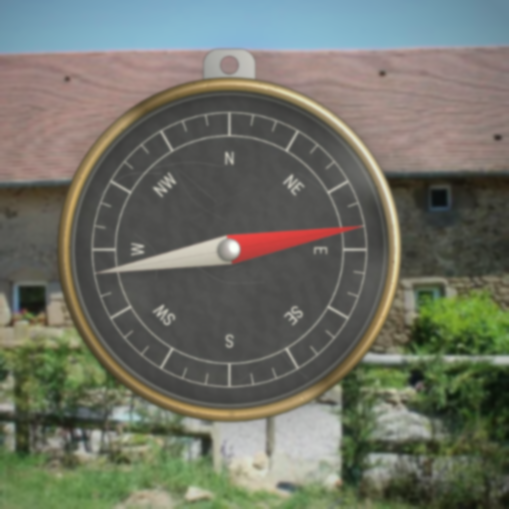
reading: {"value": 80, "unit": "°"}
